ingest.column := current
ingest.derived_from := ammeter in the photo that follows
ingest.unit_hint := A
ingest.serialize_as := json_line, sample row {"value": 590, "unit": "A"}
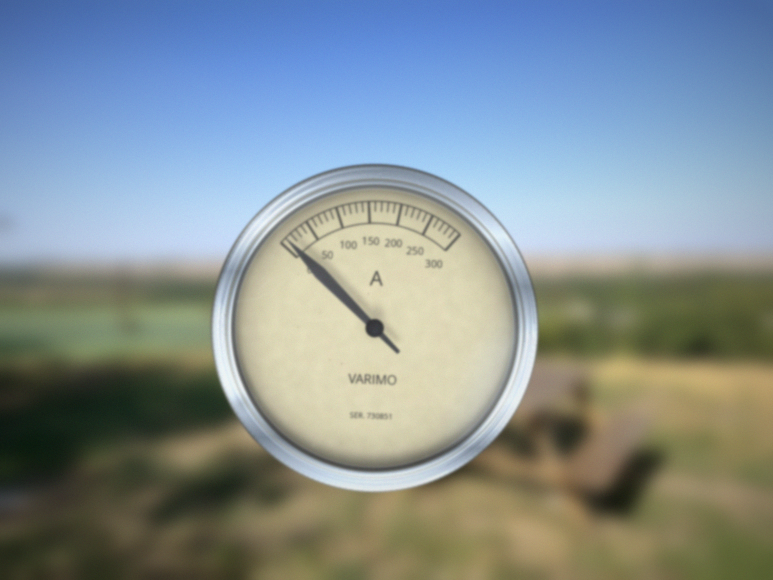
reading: {"value": 10, "unit": "A"}
